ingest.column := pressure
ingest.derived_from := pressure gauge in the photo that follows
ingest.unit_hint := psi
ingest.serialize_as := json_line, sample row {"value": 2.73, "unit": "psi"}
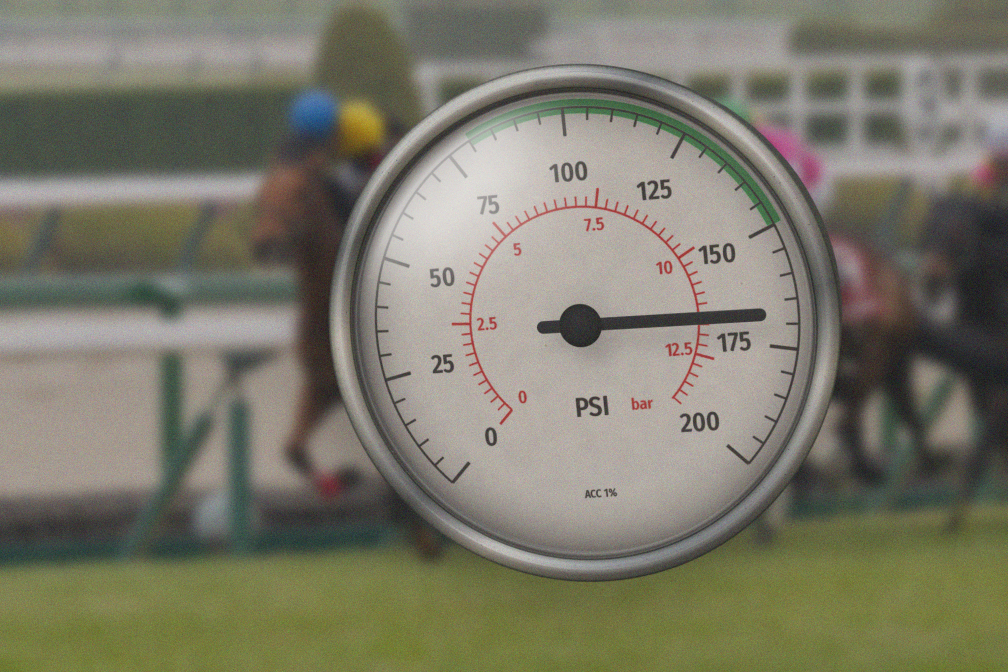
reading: {"value": 167.5, "unit": "psi"}
